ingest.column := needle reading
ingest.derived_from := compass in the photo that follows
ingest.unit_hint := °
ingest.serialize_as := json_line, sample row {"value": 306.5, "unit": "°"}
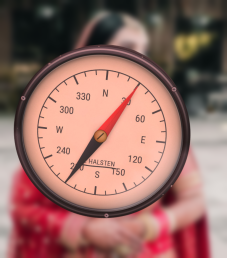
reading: {"value": 30, "unit": "°"}
